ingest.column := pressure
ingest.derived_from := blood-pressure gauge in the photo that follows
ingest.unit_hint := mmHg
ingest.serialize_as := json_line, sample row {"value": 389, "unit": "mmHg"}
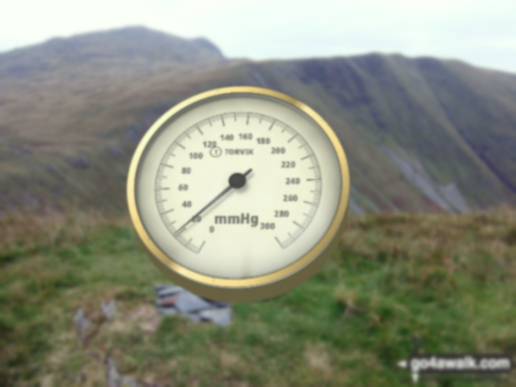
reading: {"value": 20, "unit": "mmHg"}
